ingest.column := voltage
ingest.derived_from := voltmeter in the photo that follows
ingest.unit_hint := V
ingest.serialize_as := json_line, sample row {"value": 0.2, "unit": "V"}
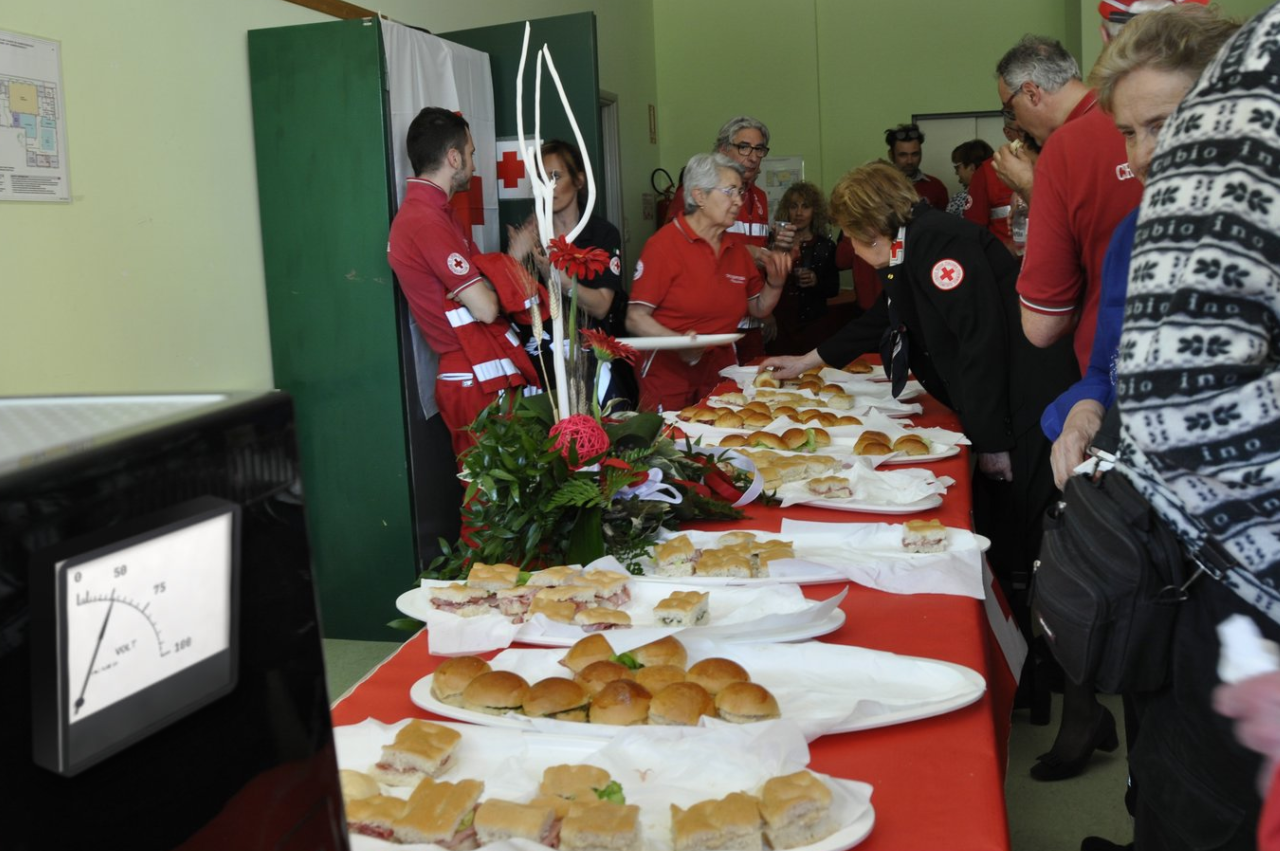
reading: {"value": 50, "unit": "V"}
